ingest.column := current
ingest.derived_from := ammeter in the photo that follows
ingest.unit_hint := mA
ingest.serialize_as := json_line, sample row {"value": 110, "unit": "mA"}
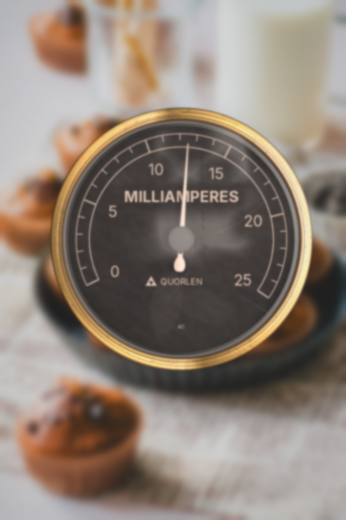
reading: {"value": 12.5, "unit": "mA"}
